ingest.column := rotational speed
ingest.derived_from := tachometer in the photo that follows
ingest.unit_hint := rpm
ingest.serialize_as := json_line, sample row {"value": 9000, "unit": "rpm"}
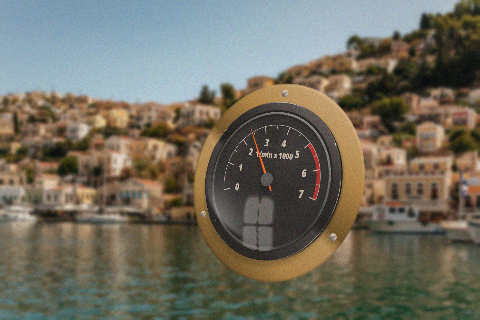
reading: {"value": 2500, "unit": "rpm"}
